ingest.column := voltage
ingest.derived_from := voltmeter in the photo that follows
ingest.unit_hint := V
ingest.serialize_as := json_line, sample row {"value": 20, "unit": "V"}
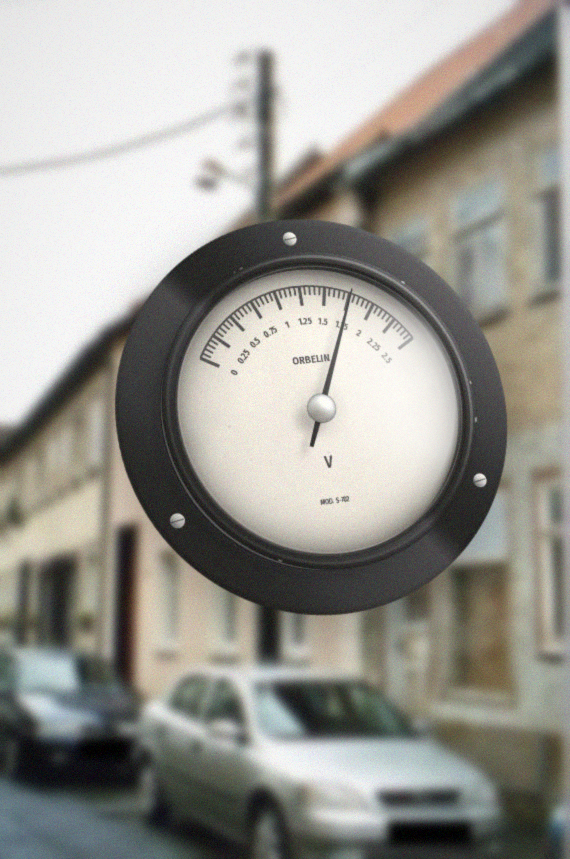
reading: {"value": 1.75, "unit": "V"}
